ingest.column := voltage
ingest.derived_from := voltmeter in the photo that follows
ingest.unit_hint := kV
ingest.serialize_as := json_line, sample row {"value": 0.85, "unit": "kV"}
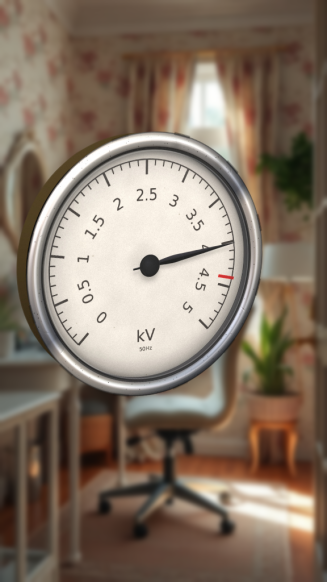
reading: {"value": 4, "unit": "kV"}
